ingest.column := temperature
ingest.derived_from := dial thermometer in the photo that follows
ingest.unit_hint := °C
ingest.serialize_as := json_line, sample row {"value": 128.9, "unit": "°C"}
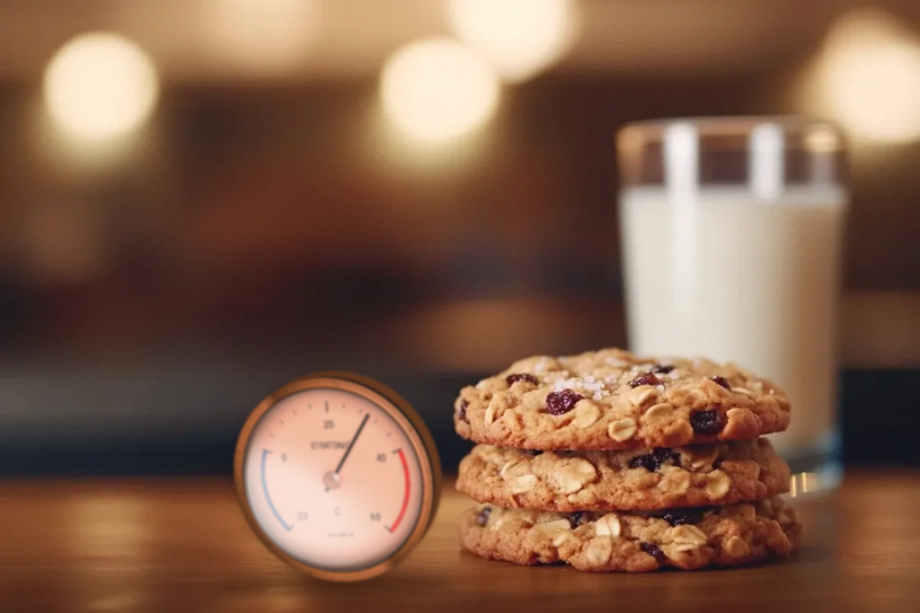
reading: {"value": 30, "unit": "°C"}
